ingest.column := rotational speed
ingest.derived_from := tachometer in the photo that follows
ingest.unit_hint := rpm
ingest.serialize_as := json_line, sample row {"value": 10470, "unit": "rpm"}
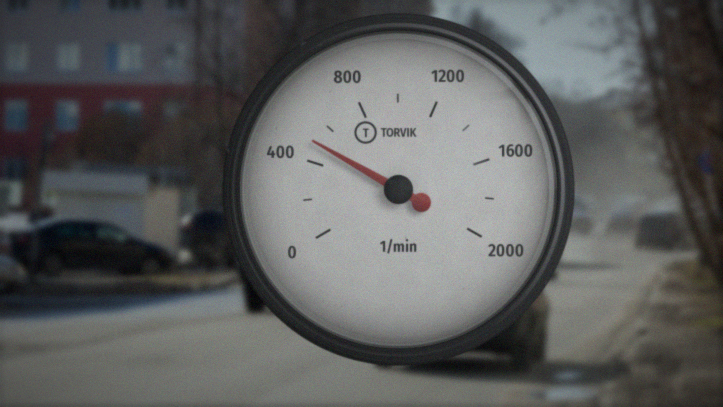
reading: {"value": 500, "unit": "rpm"}
